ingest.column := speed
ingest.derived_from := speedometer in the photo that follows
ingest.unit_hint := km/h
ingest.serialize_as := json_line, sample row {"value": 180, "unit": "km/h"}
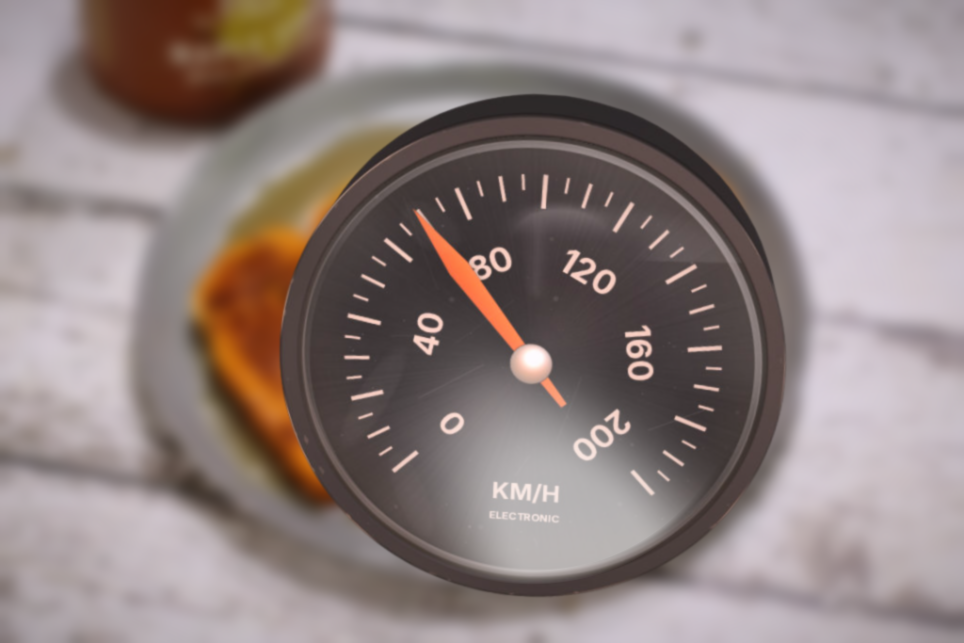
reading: {"value": 70, "unit": "km/h"}
